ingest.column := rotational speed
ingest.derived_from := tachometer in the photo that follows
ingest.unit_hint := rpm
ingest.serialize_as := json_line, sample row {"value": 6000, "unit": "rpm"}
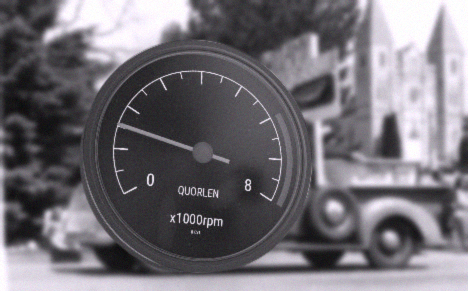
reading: {"value": 1500, "unit": "rpm"}
